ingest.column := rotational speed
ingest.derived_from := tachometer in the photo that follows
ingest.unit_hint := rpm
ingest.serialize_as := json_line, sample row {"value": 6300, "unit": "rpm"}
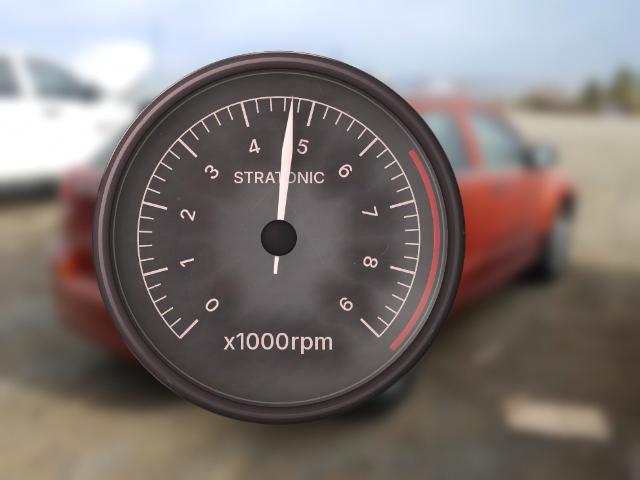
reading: {"value": 4700, "unit": "rpm"}
